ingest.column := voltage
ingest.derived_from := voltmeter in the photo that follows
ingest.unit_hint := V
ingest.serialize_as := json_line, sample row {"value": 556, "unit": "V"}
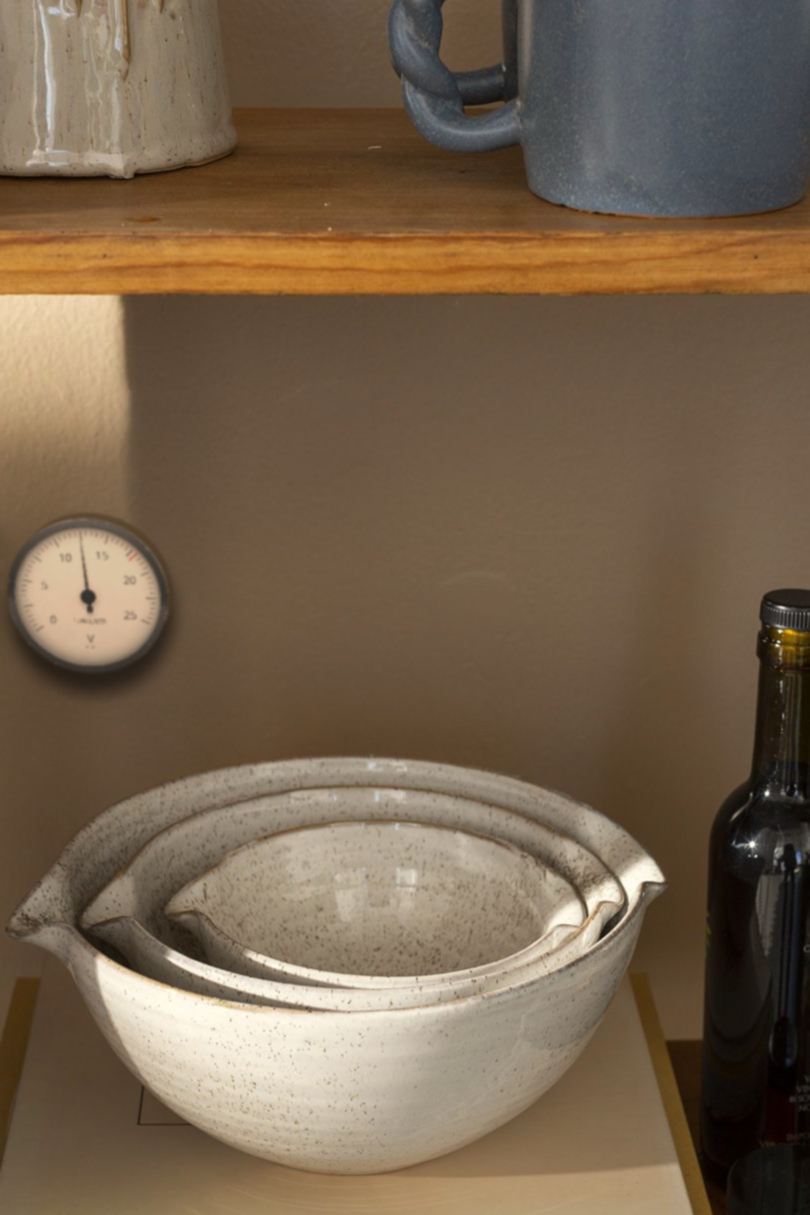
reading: {"value": 12.5, "unit": "V"}
